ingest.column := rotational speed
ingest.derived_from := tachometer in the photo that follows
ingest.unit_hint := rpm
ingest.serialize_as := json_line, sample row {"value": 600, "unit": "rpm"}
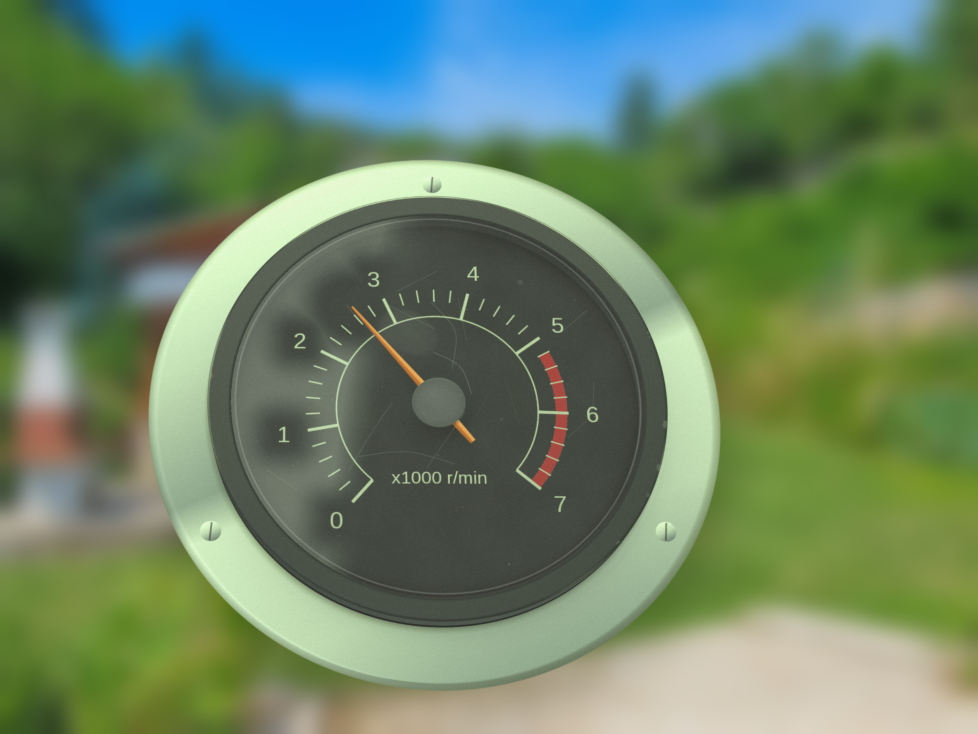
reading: {"value": 2600, "unit": "rpm"}
